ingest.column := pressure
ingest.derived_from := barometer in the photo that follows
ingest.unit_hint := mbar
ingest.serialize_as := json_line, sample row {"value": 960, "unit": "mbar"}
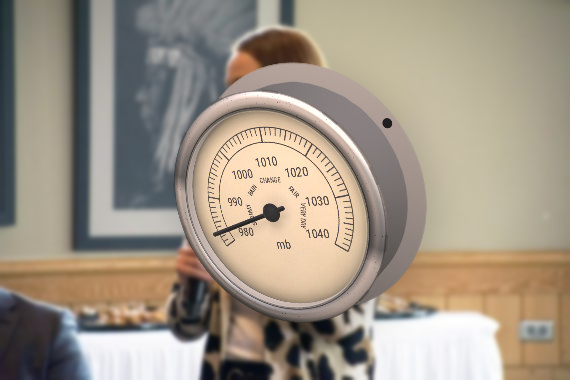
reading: {"value": 983, "unit": "mbar"}
